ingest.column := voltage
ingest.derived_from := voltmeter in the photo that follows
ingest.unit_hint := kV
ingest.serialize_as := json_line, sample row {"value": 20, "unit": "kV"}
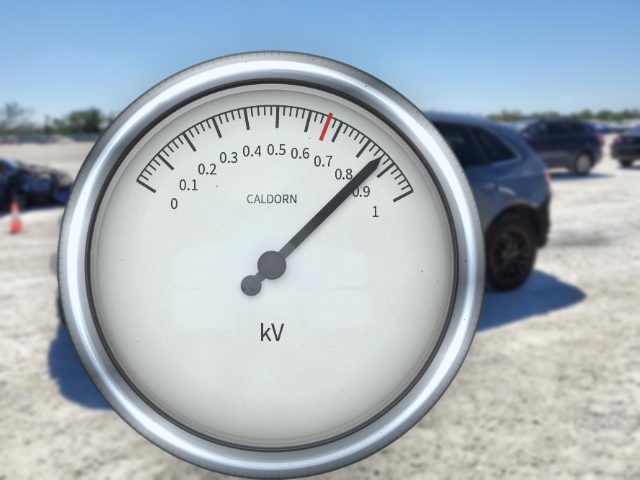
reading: {"value": 0.86, "unit": "kV"}
